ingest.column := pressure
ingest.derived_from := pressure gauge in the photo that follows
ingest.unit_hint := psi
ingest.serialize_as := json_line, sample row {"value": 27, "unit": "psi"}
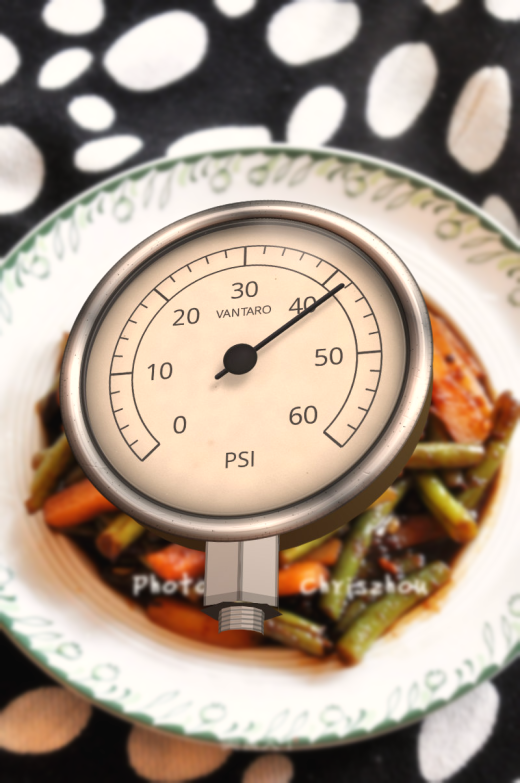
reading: {"value": 42, "unit": "psi"}
